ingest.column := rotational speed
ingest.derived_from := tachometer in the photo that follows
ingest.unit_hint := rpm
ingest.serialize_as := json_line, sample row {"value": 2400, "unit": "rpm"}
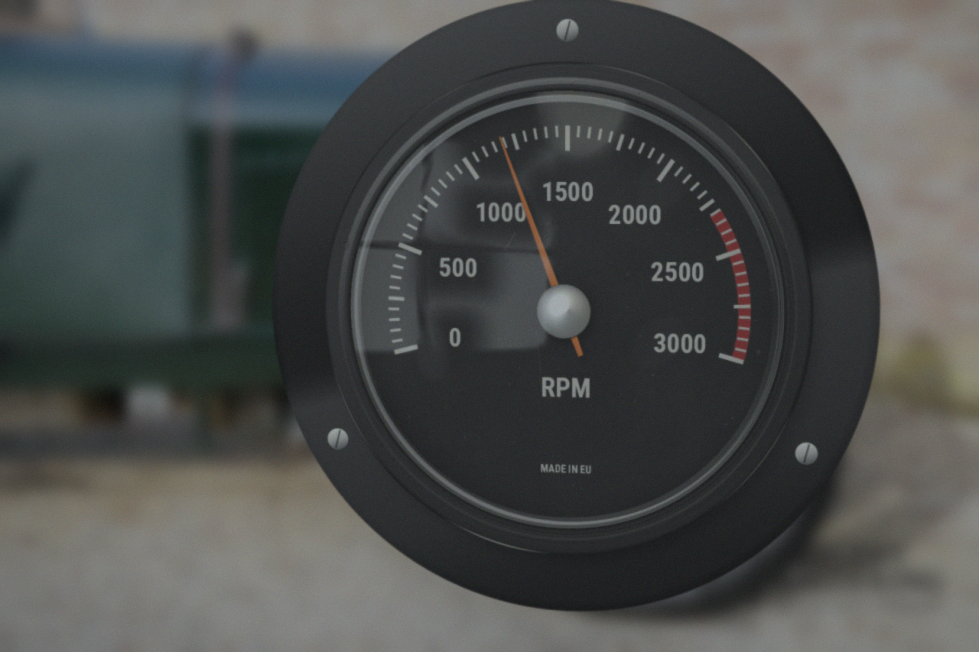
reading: {"value": 1200, "unit": "rpm"}
